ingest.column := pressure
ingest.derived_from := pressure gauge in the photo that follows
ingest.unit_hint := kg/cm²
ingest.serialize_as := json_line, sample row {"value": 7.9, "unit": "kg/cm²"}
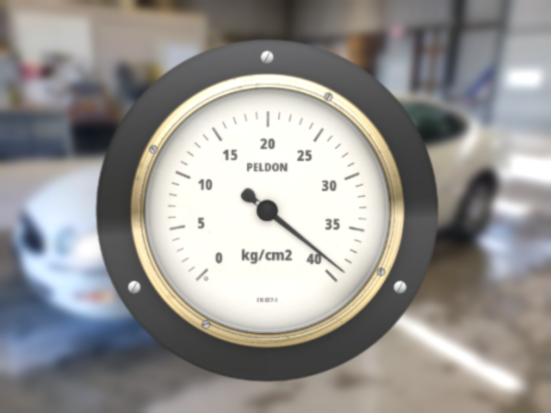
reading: {"value": 39, "unit": "kg/cm²"}
